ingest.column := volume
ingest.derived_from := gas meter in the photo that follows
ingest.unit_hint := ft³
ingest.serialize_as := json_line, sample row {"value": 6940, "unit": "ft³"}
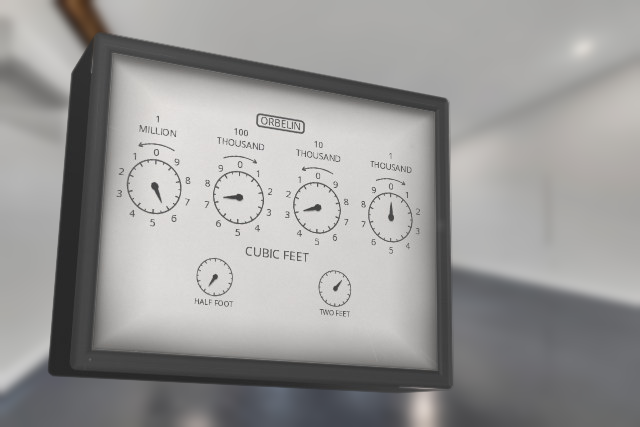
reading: {"value": 573000, "unit": "ft³"}
